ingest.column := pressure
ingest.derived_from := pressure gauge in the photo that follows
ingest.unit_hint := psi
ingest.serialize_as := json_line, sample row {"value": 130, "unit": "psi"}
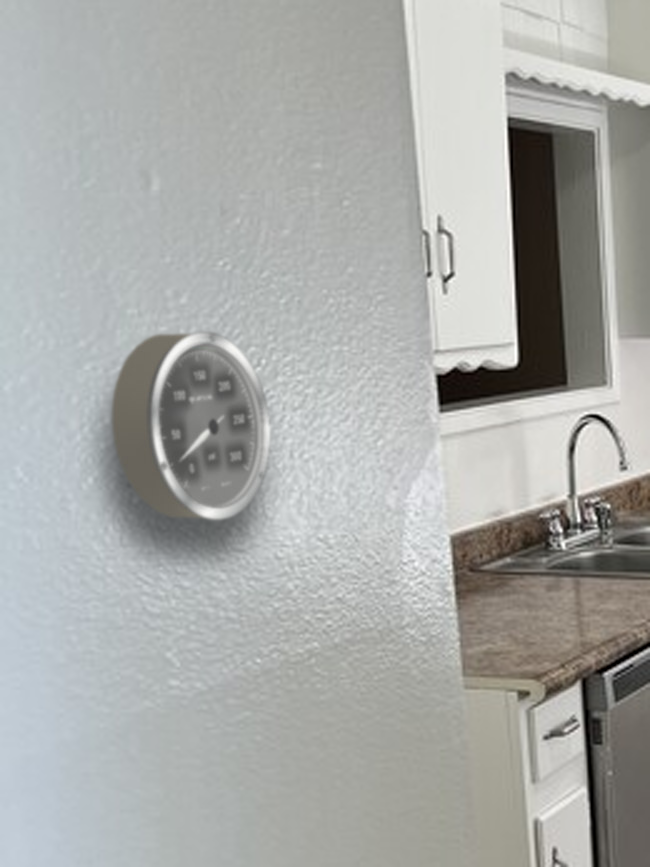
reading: {"value": 25, "unit": "psi"}
